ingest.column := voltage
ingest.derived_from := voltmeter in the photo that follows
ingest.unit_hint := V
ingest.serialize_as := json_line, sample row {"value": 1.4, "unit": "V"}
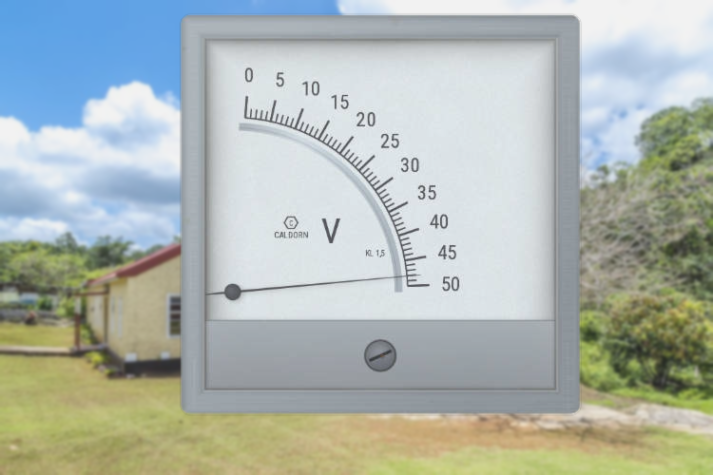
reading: {"value": 48, "unit": "V"}
